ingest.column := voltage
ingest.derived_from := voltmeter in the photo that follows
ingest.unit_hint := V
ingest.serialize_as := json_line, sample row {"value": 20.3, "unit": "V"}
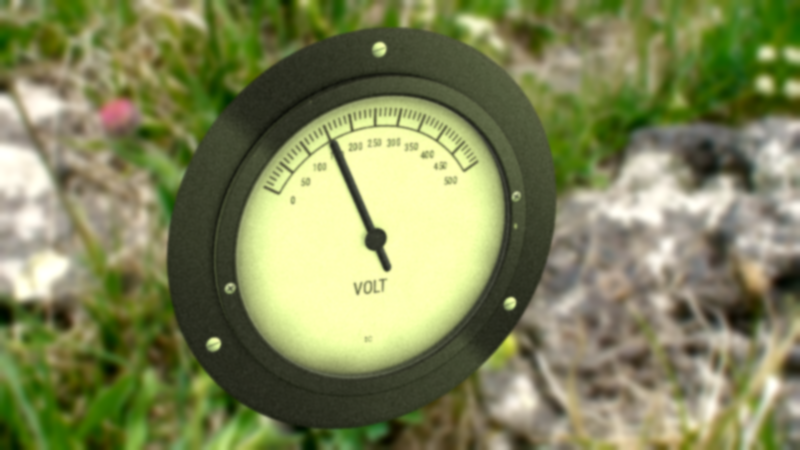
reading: {"value": 150, "unit": "V"}
